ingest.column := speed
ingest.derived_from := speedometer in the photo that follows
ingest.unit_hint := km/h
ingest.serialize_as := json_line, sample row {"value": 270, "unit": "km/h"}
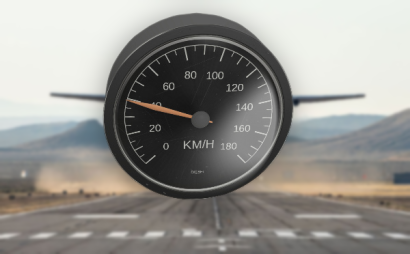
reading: {"value": 40, "unit": "km/h"}
